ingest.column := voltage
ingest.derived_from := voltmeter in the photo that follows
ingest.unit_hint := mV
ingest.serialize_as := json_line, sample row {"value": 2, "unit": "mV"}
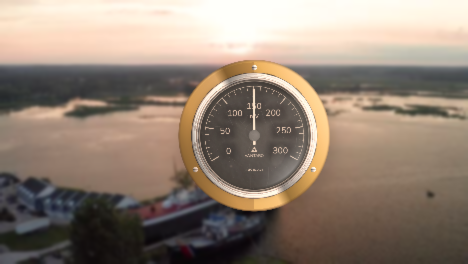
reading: {"value": 150, "unit": "mV"}
